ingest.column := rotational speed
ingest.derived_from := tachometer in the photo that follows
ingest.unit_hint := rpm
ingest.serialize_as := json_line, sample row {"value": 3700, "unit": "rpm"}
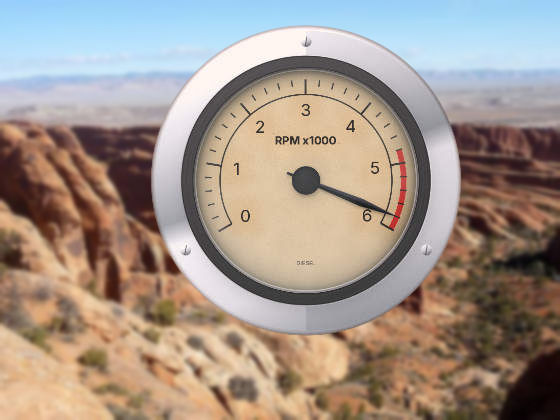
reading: {"value": 5800, "unit": "rpm"}
